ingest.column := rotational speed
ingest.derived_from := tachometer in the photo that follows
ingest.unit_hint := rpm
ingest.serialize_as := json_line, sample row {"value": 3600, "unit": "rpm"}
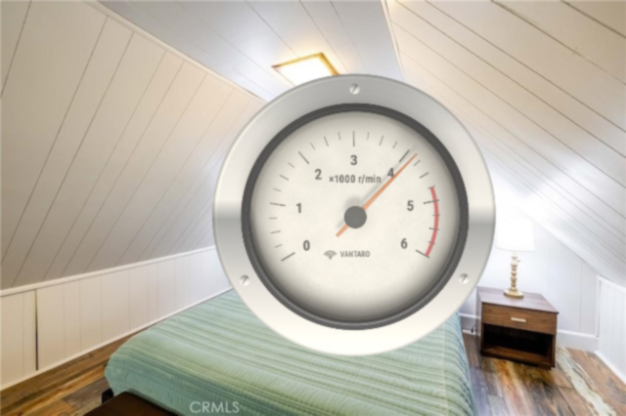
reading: {"value": 4125, "unit": "rpm"}
